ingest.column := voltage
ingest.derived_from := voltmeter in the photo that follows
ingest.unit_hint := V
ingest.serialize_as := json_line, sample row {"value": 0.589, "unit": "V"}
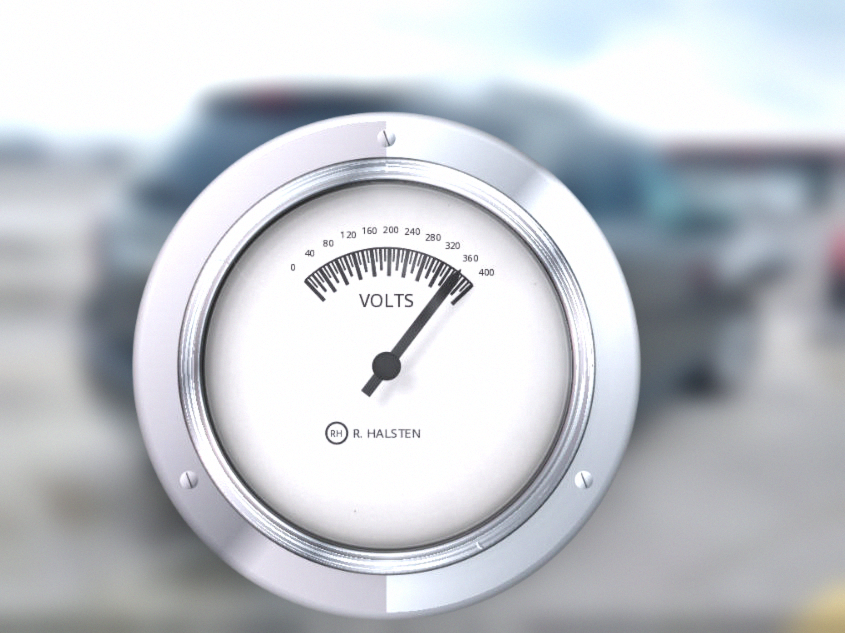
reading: {"value": 360, "unit": "V"}
